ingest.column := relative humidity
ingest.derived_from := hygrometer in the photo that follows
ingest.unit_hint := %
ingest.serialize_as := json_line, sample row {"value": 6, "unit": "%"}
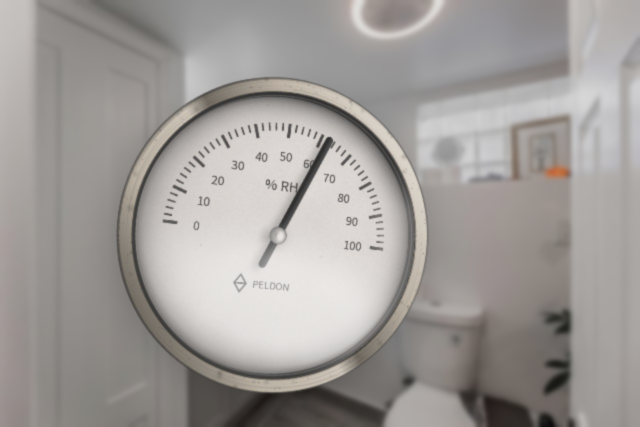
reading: {"value": 62, "unit": "%"}
